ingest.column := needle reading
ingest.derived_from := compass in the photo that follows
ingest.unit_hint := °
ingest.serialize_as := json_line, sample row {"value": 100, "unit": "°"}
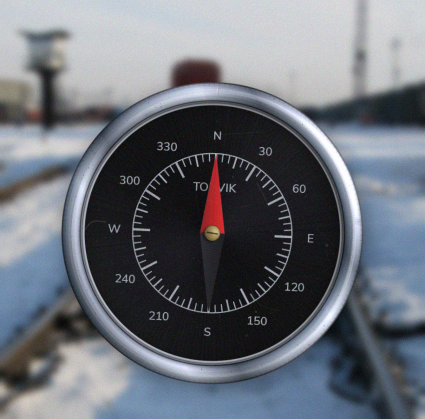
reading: {"value": 0, "unit": "°"}
